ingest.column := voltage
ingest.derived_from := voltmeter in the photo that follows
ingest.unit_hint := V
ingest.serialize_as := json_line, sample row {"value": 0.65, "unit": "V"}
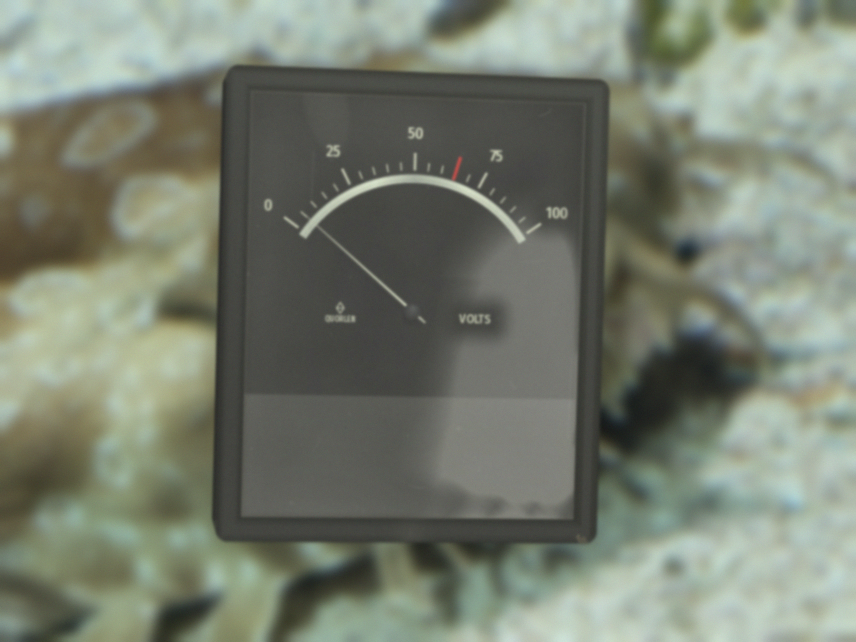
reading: {"value": 5, "unit": "V"}
